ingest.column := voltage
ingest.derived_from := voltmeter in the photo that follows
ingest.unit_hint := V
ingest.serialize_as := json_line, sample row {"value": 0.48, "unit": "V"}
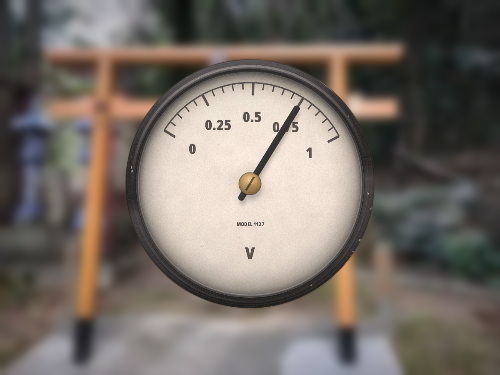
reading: {"value": 0.75, "unit": "V"}
